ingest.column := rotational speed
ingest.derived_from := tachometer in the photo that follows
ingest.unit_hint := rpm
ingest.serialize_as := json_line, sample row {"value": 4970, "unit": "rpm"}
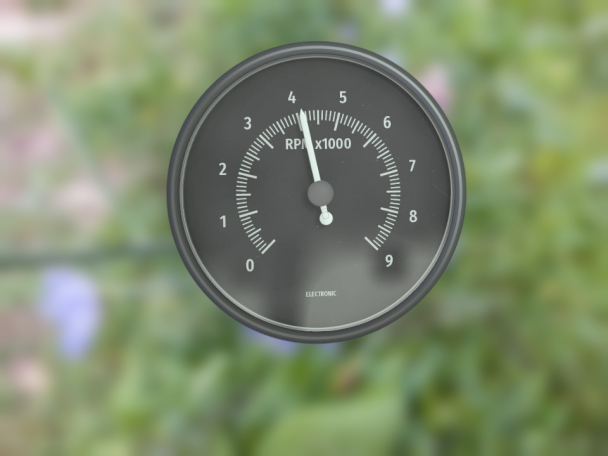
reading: {"value": 4100, "unit": "rpm"}
